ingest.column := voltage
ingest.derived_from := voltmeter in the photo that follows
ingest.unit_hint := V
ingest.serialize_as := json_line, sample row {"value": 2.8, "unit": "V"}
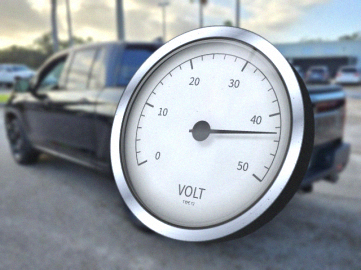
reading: {"value": 43, "unit": "V"}
